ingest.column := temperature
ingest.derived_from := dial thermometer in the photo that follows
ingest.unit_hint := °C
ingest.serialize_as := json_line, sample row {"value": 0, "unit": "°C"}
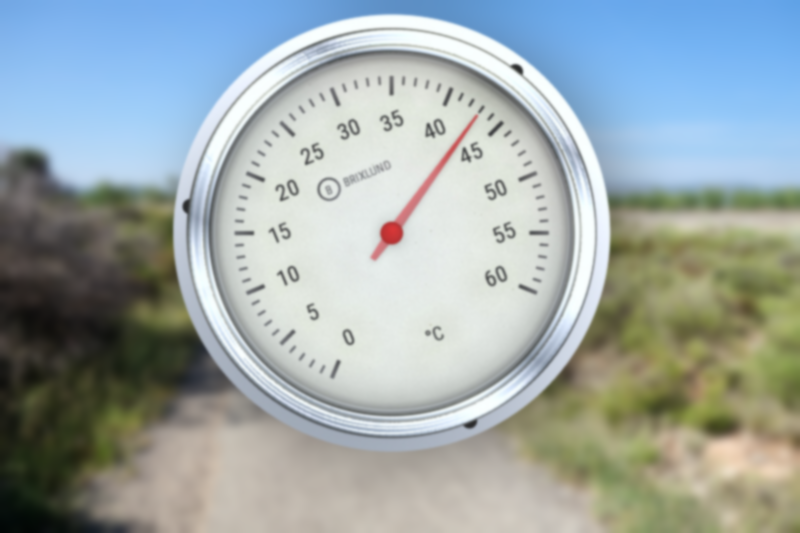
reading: {"value": 43, "unit": "°C"}
